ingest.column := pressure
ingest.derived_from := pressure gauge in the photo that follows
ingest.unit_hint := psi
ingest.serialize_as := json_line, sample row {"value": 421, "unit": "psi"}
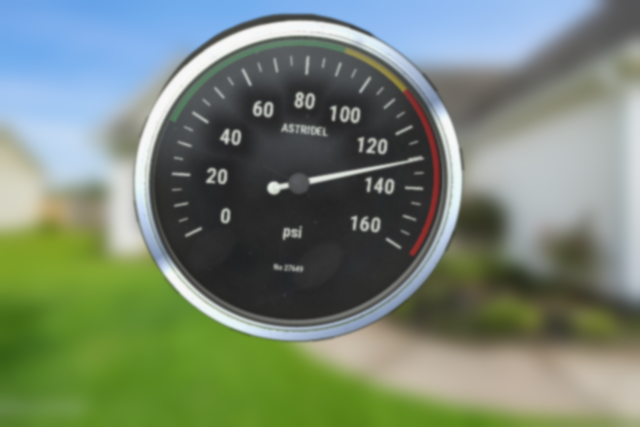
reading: {"value": 130, "unit": "psi"}
